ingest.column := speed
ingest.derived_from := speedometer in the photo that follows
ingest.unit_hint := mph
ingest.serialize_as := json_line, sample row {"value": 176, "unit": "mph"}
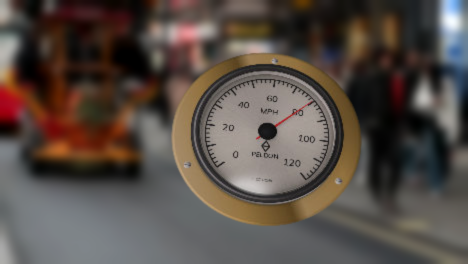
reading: {"value": 80, "unit": "mph"}
